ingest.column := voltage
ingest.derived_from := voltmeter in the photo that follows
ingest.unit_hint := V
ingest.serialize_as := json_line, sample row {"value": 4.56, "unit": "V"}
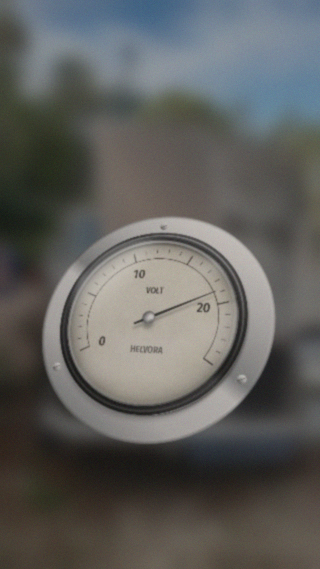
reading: {"value": 19, "unit": "V"}
